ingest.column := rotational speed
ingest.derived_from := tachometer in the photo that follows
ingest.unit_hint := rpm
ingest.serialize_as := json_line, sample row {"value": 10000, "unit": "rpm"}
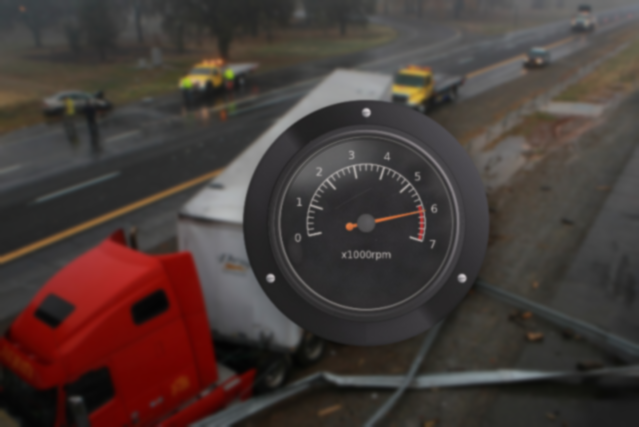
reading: {"value": 6000, "unit": "rpm"}
